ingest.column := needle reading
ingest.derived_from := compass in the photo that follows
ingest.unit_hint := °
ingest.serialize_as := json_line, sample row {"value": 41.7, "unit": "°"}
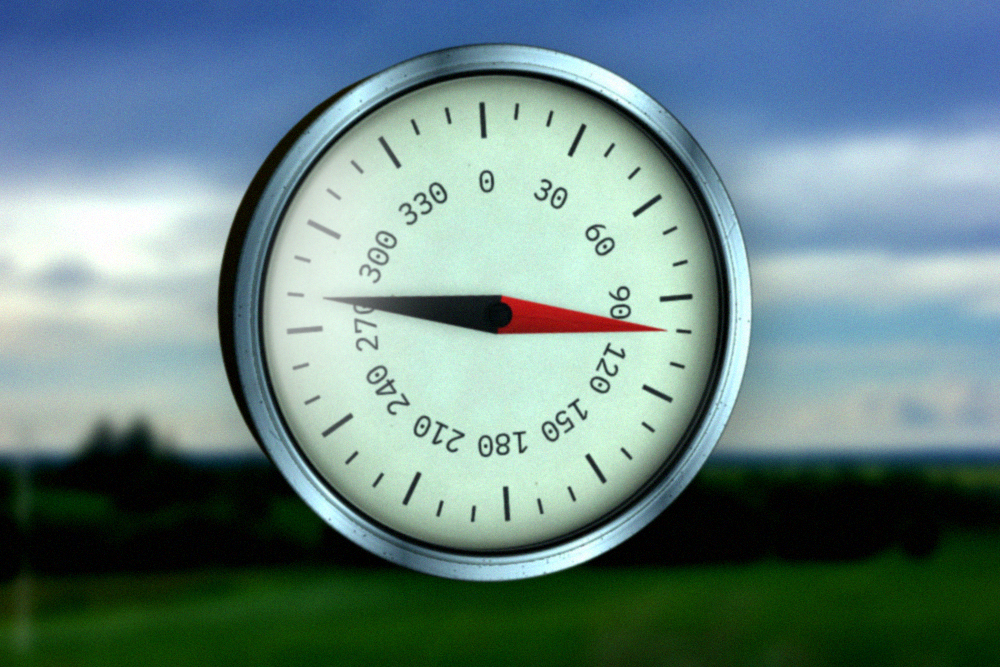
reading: {"value": 100, "unit": "°"}
